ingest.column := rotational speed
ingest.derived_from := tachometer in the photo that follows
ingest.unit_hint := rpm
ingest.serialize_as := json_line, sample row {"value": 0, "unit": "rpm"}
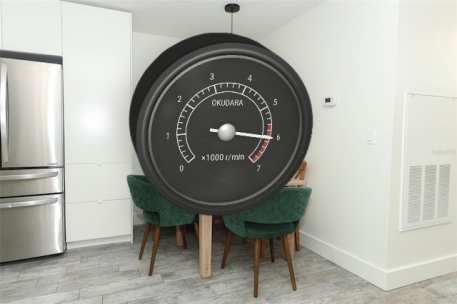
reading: {"value": 6000, "unit": "rpm"}
